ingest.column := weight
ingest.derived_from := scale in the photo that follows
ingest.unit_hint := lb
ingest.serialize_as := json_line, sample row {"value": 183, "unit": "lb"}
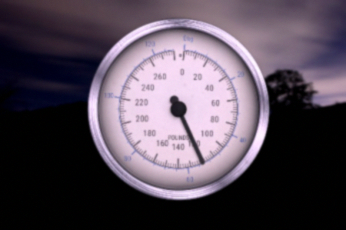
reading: {"value": 120, "unit": "lb"}
